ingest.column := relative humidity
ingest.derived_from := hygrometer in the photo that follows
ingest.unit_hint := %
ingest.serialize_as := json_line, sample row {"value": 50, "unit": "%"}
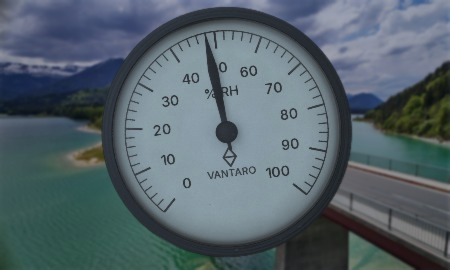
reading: {"value": 48, "unit": "%"}
